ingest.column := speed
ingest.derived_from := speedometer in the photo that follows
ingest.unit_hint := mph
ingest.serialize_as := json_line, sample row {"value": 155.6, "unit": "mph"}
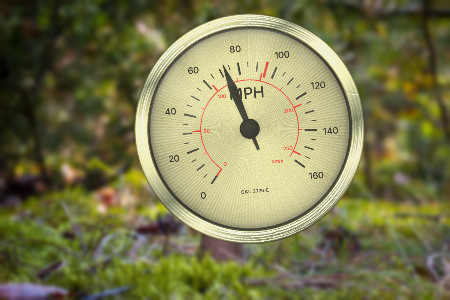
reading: {"value": 72.5, "unit": "mph"}
